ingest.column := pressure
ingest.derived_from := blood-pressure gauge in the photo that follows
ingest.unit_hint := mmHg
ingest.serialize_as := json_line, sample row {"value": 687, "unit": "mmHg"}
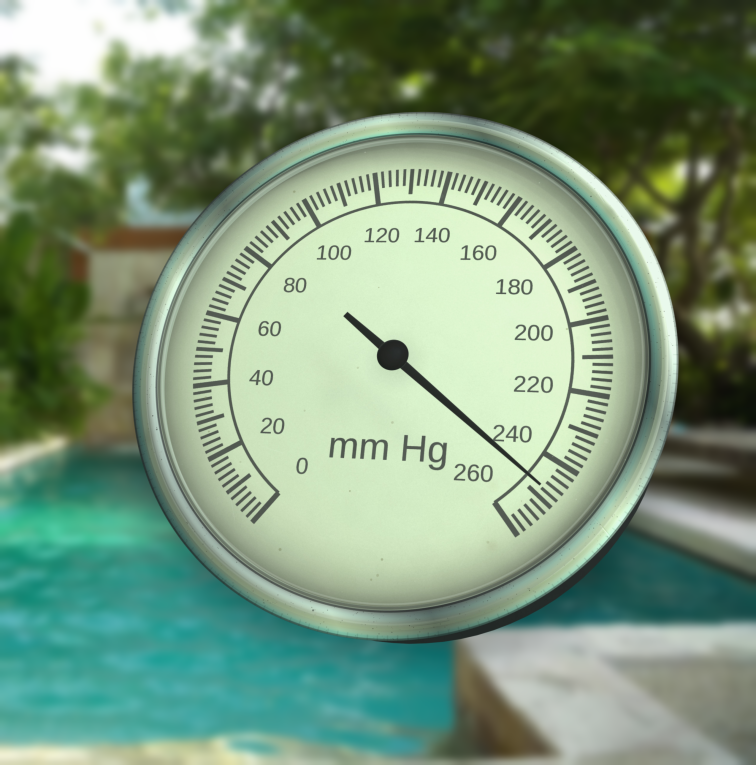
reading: {"value": 248, "unit": "mmHg"}
